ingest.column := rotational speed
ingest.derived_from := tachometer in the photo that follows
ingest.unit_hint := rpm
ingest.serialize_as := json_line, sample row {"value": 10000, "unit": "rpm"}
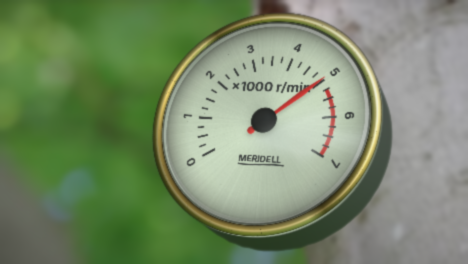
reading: {"value": 5000, "unit": "rpm"}
